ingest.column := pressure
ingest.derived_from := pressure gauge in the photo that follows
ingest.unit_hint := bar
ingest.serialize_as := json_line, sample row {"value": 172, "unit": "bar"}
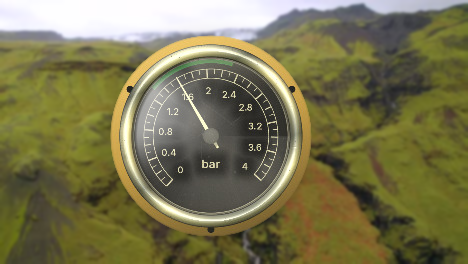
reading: {"value": 1.6, "unit": "bar"}
